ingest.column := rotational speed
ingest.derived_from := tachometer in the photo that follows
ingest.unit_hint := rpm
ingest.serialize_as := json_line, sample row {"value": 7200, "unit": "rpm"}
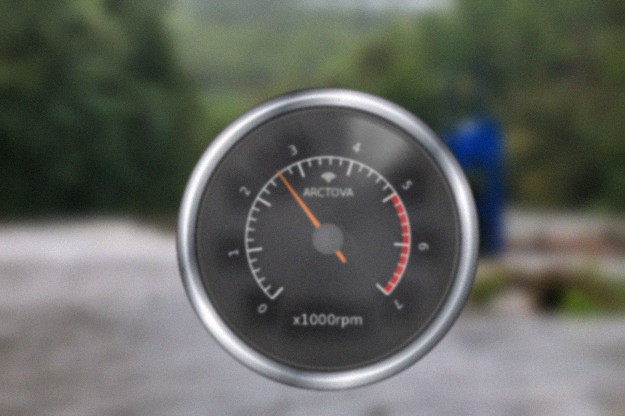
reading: {"value": 2600, "unit": "rpm"}
